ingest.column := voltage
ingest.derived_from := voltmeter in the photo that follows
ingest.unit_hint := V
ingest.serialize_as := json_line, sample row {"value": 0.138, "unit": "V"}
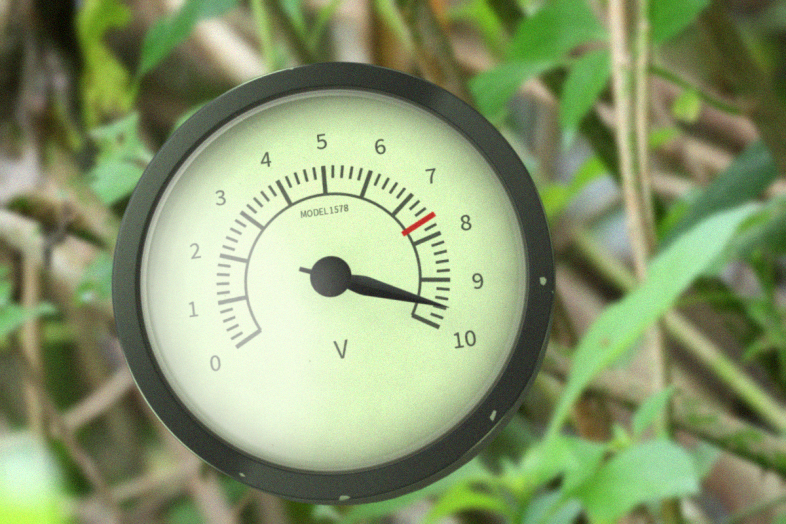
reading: {"value": 9.6, "unit": "V"}
